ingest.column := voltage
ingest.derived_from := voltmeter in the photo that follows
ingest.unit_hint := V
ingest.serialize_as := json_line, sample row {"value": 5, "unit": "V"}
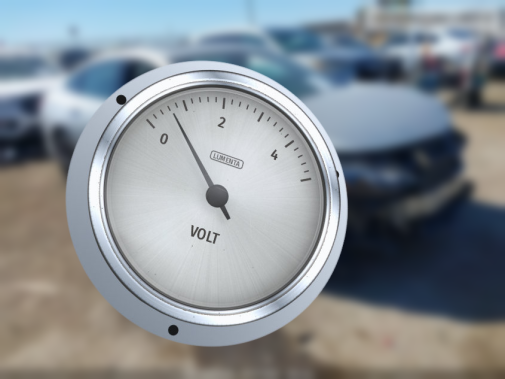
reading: {"value": 0.6, "unit": "V"}
